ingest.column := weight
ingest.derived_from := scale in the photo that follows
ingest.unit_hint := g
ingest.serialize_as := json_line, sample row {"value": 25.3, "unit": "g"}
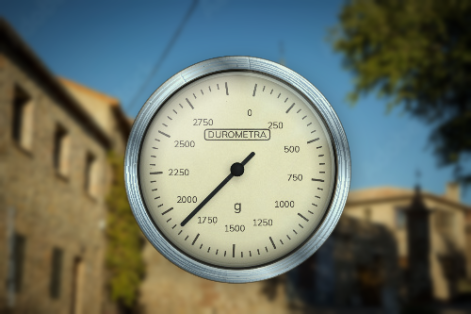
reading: {"value": 1875, "unit": "g"}
